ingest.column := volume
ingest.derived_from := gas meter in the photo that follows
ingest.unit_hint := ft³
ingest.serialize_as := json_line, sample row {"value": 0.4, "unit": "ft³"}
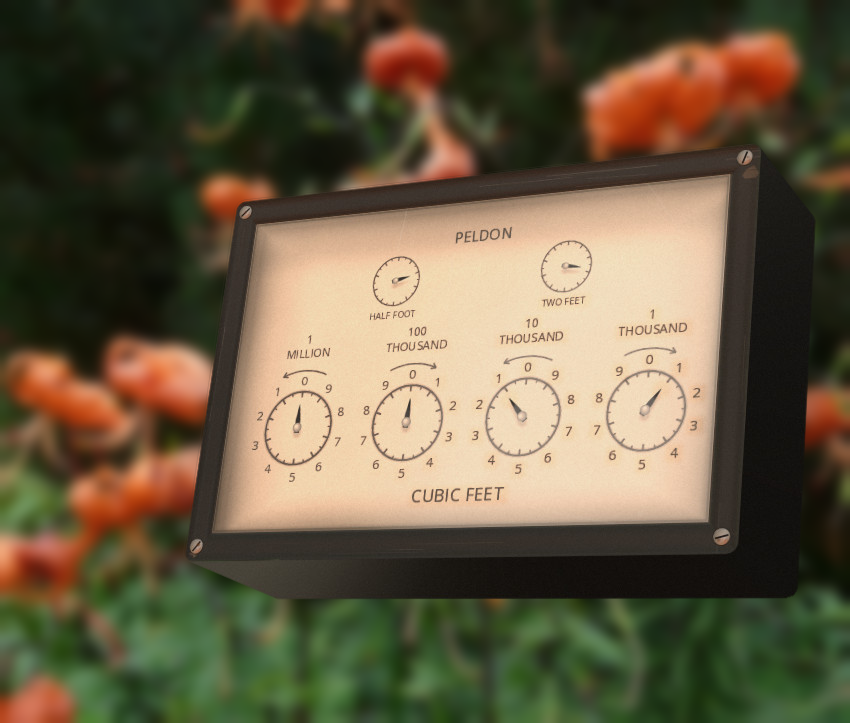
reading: {"value": 1100, "unit": "ft³"}
